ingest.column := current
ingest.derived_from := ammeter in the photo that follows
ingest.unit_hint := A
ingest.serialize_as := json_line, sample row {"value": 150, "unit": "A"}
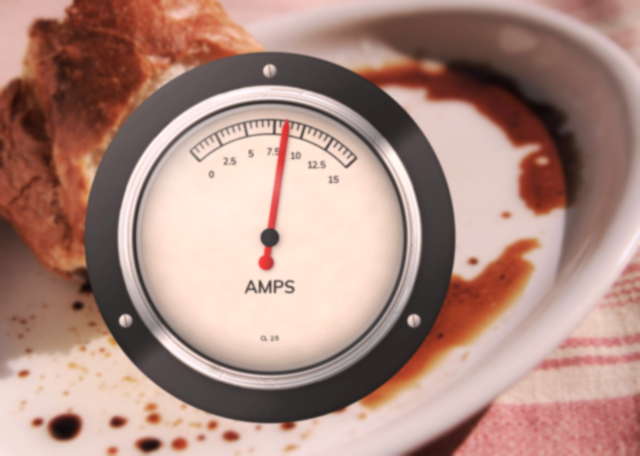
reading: {"value": 8.5, "unit": "A"}
